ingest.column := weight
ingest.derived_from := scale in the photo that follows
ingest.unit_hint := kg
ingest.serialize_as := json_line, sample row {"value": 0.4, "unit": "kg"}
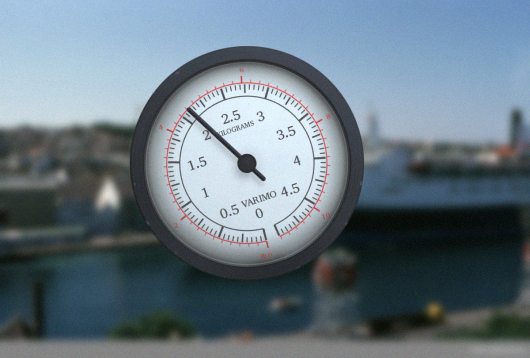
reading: {"value": 2.1, "unit": "kg"}
